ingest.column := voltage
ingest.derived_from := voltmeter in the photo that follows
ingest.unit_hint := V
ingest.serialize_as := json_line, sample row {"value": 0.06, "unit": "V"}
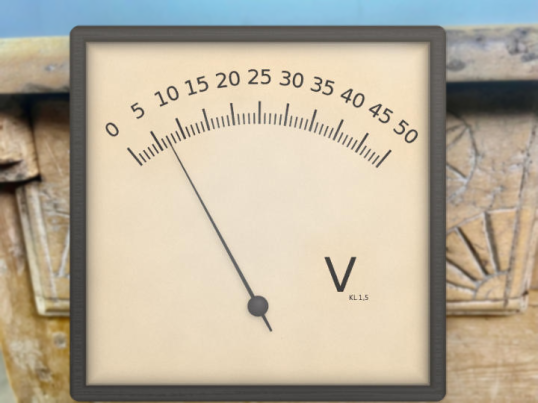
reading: {"value": 7, "unit": "V"}
